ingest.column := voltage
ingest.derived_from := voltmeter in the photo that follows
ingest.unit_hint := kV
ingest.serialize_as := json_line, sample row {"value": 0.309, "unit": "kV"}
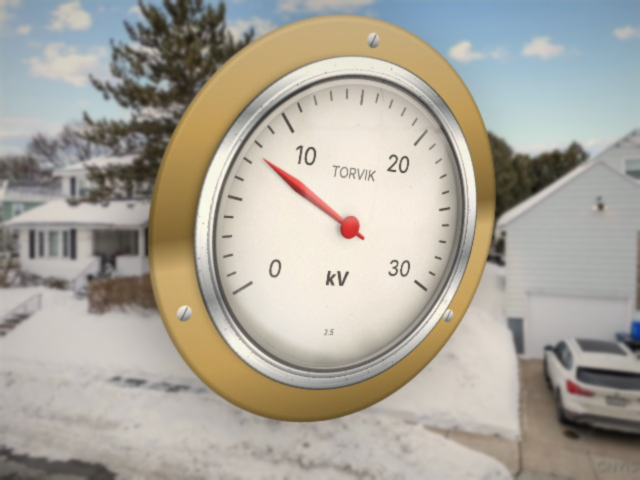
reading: {"value": 7.5, "unit": "kV"}
